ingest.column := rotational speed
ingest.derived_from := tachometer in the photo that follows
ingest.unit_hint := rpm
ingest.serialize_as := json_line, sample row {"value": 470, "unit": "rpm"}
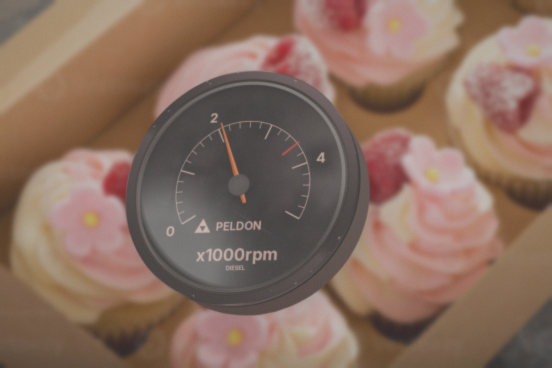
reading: {"value": 2100, "unit": "rpm"}
